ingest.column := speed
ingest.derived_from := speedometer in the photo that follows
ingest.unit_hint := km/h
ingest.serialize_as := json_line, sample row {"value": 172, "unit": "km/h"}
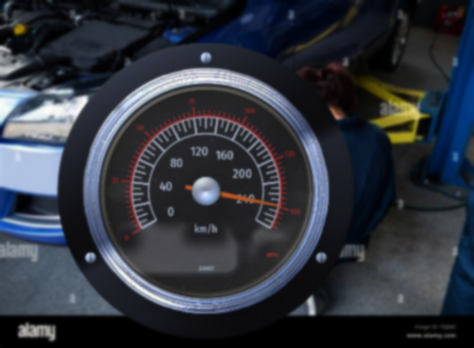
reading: {"value": 240, "unit": "km/h"}
